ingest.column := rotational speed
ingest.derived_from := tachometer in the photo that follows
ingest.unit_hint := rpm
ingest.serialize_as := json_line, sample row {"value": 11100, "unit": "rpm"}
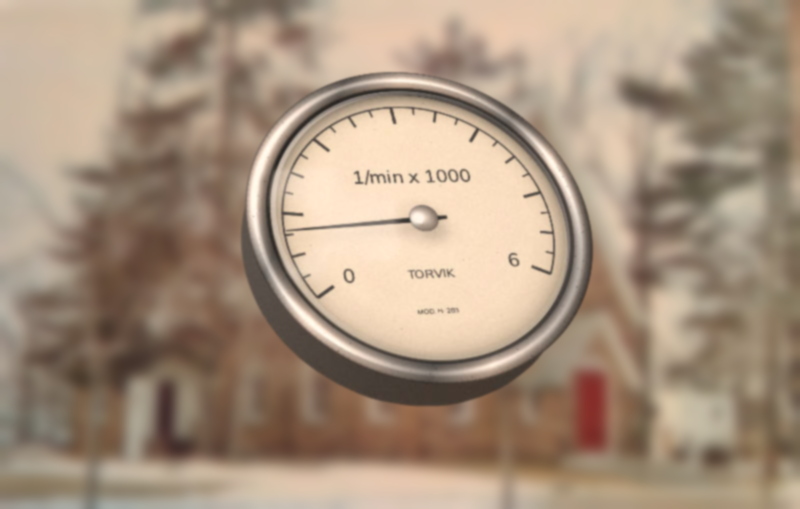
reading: {"value": 750, "unit": "rpm"}
